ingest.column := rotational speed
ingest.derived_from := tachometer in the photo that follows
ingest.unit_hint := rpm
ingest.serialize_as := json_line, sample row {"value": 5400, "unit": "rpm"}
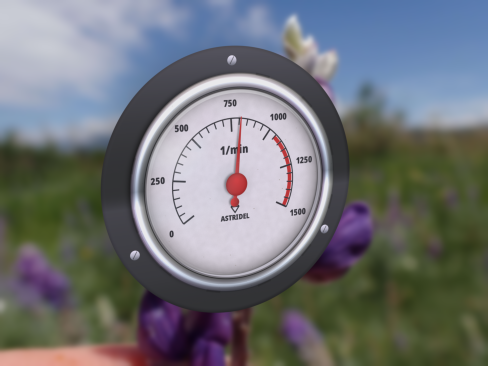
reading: {"value": 800, "unit": "rpm"}
